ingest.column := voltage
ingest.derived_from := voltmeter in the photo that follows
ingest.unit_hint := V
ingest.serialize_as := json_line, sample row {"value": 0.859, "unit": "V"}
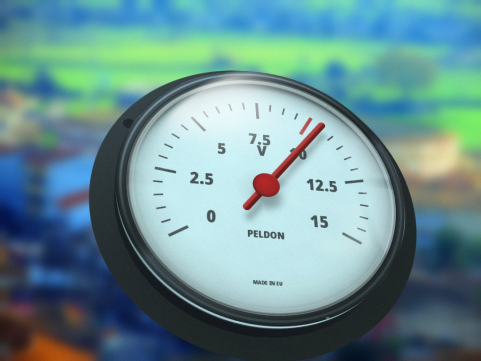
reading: {"value": 10, "unit": "V"}
